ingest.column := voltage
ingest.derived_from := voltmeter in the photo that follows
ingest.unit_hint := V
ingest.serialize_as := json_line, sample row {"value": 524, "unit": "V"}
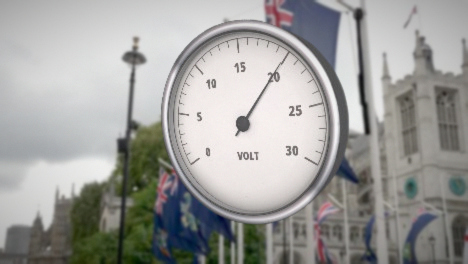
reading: {"value": 20, "unit": "V"}
